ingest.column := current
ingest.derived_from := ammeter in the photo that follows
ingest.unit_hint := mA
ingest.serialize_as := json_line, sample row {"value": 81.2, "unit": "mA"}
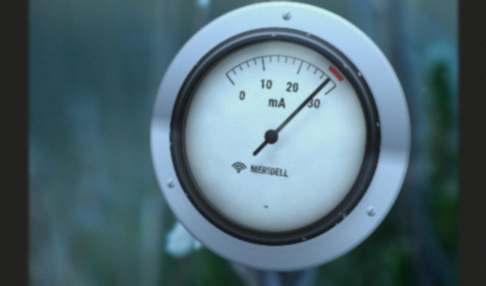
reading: {"value": 28, "unit": "mA"}
